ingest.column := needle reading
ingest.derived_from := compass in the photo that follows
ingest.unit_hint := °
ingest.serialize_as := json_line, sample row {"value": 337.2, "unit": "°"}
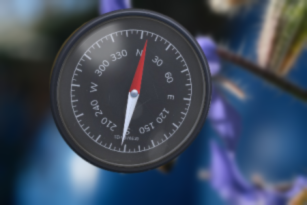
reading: {"value": 5, "unit": "°"}
